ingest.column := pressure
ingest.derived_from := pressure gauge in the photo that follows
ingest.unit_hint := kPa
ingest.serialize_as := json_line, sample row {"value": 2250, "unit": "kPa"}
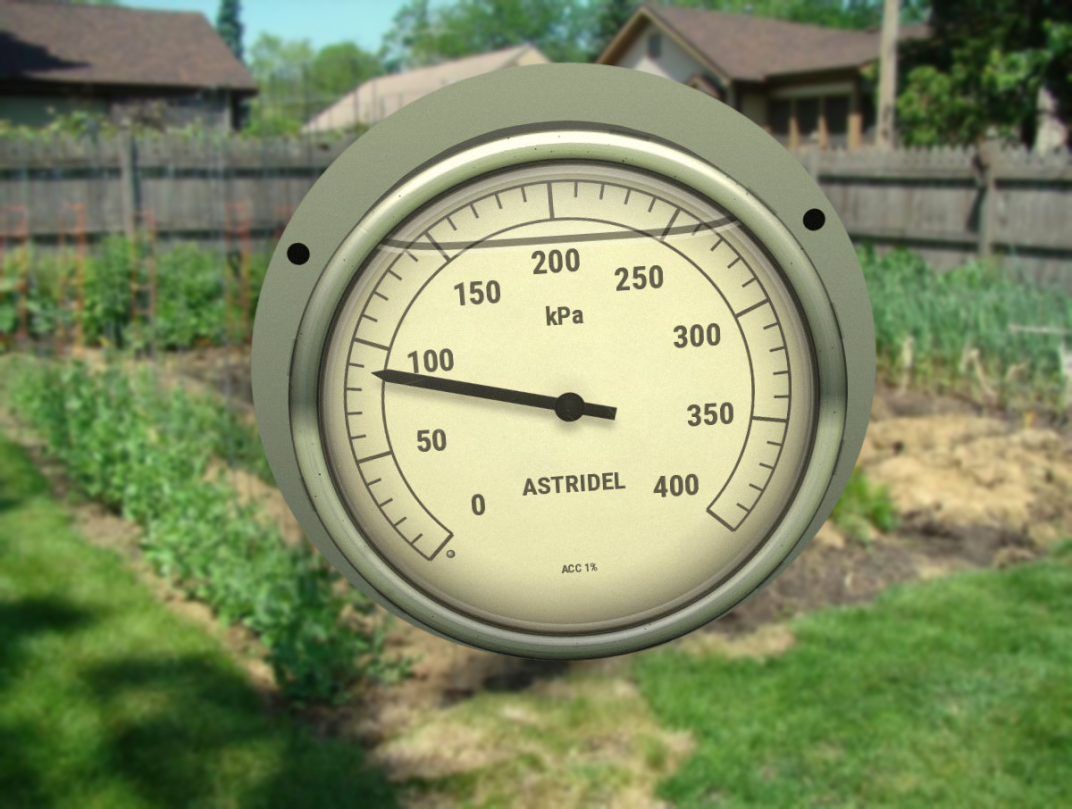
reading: {"value": 90, "unit": "kPa"}
